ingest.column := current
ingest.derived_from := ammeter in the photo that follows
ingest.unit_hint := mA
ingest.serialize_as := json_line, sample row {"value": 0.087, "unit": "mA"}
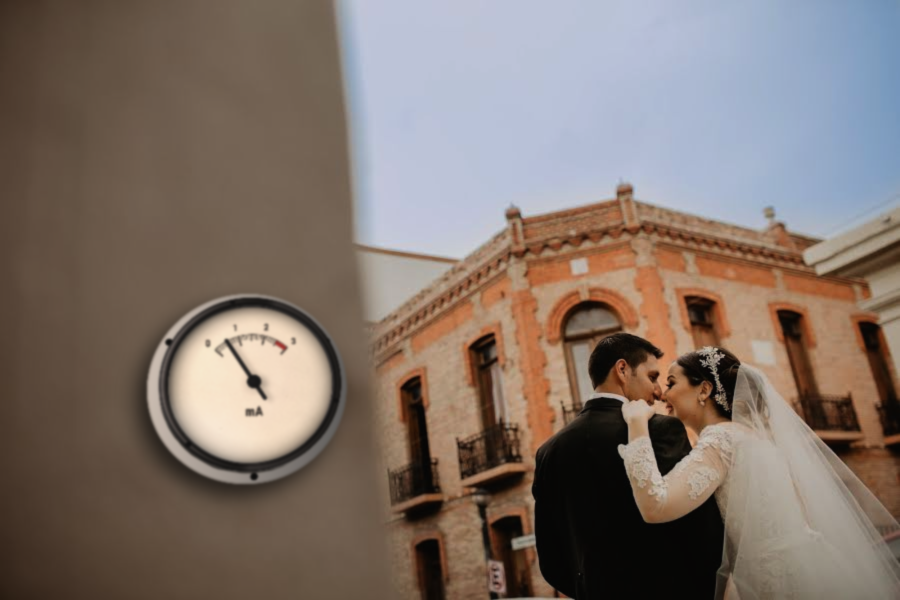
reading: {"value": 0.5, "unit": "mA"}
